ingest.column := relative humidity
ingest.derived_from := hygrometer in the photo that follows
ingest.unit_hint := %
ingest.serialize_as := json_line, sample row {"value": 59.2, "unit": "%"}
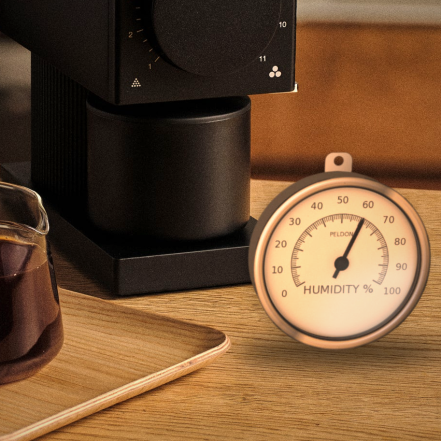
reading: {"value": 60, "unit": "%"}
